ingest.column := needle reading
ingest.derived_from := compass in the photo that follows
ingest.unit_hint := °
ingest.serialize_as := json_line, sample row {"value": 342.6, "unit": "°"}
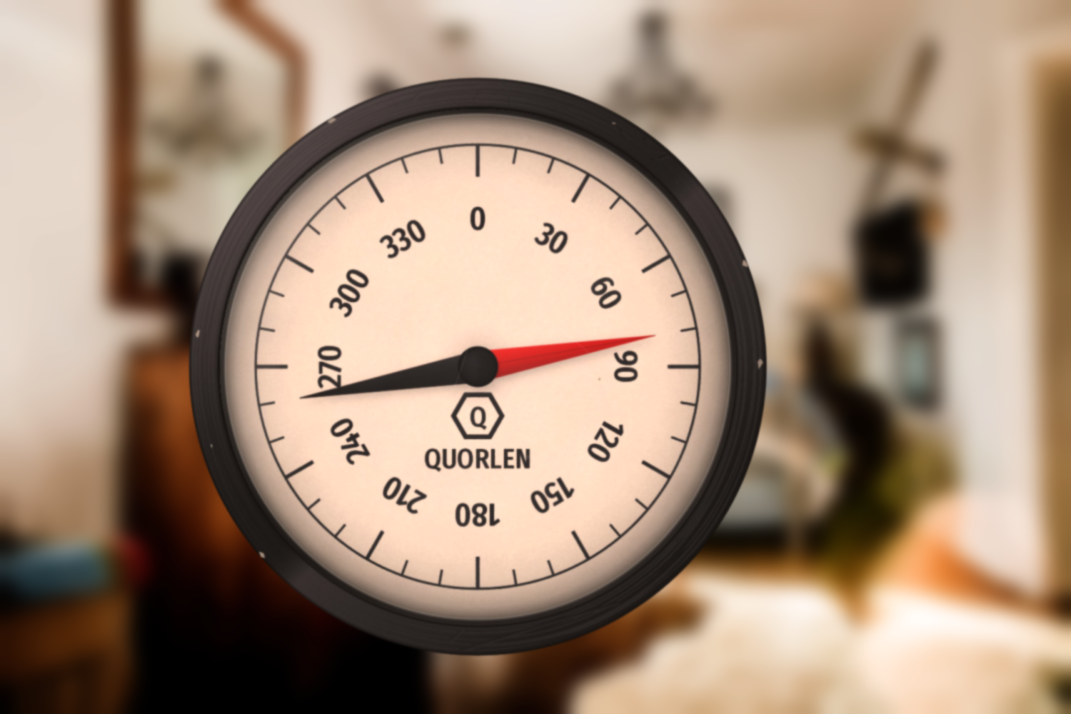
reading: {"value": 80, "unit": "°"}
